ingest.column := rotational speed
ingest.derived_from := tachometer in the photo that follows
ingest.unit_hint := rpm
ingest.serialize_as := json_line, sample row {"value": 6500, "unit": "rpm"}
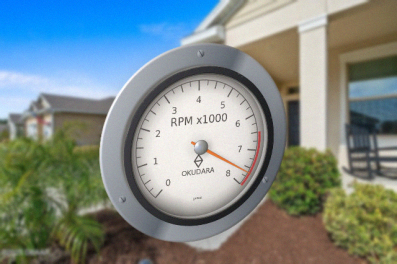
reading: {"value": 7625, "unit": "rpm"}
